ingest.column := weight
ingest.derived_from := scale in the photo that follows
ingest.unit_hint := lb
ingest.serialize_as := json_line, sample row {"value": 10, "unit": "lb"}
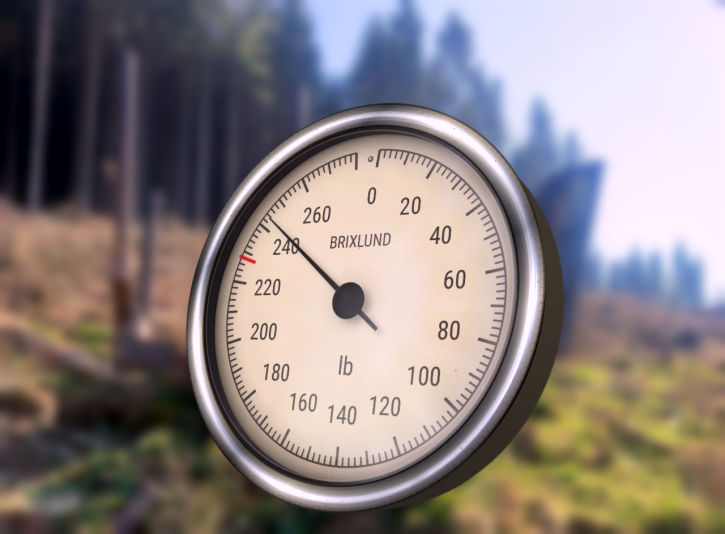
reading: {"value": 244, "unit": "lb"}
